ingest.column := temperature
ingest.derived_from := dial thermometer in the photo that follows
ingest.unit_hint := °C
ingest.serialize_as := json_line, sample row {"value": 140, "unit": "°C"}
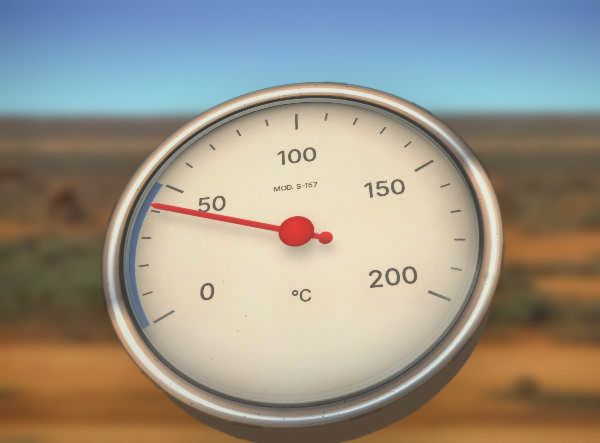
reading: {"value": 40, "unit": "°C"}
